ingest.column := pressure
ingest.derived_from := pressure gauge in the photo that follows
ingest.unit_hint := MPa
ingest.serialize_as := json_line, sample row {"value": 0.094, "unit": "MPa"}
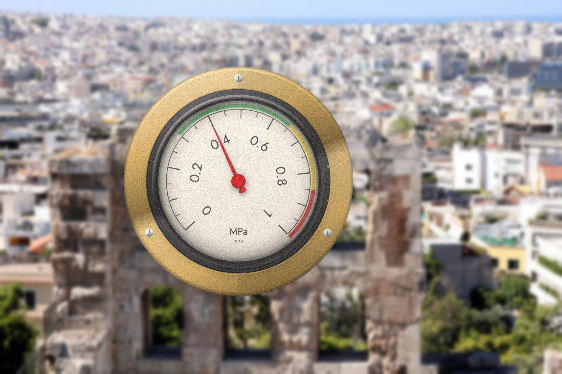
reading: {"value": 0.4, "unit": "MPa"}
